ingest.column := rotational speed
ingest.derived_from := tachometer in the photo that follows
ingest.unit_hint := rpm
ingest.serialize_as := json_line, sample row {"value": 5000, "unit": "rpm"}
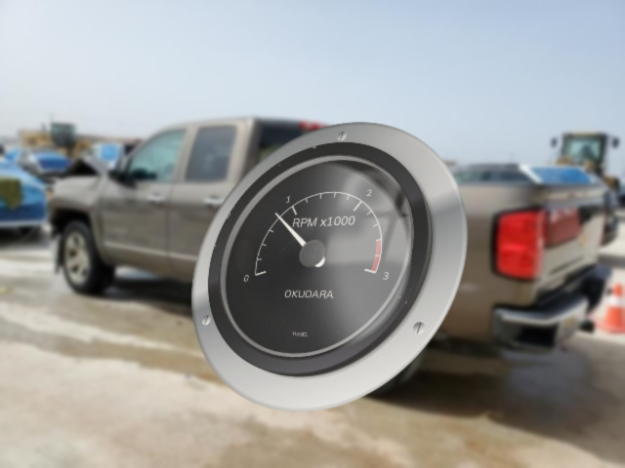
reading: {"value": 800, "unit": "rpm"}
